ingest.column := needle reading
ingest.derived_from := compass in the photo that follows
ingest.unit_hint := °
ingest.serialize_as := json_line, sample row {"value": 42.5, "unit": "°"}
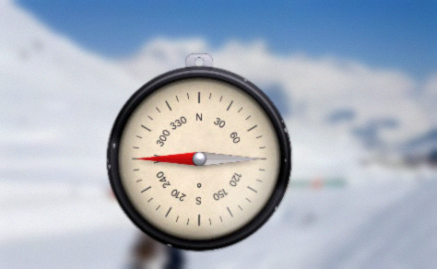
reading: {"value": 270, "unit": "°"}
